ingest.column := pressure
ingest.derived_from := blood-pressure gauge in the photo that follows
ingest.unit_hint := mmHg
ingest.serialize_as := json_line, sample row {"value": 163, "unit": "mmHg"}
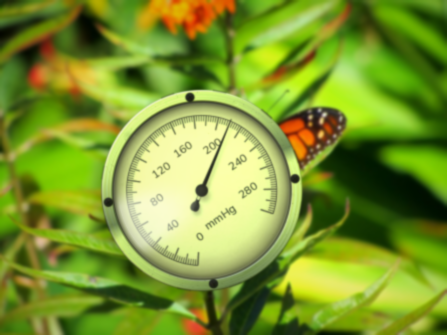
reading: {"value": 210, "unit": "mmHg"}
